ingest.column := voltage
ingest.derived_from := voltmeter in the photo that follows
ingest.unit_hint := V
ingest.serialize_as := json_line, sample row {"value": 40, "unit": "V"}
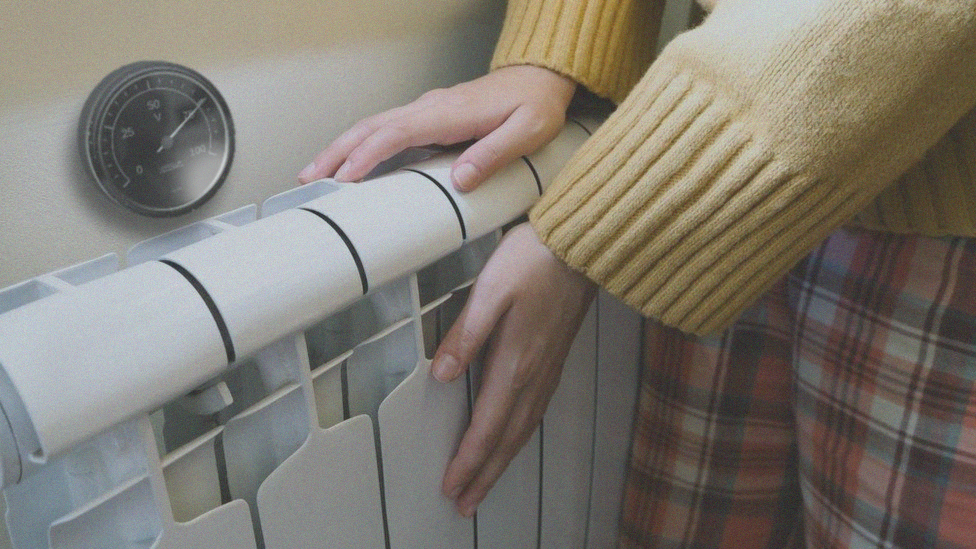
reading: {"value": 75, "unit": "V"}
